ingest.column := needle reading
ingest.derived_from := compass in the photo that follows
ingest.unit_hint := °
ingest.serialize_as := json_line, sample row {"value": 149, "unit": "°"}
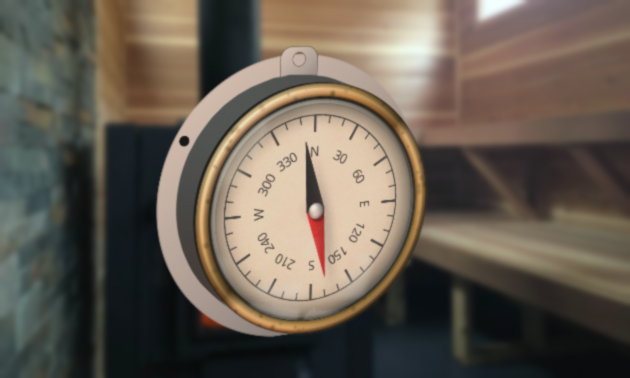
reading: {"value": 170, "unit": "°"}
